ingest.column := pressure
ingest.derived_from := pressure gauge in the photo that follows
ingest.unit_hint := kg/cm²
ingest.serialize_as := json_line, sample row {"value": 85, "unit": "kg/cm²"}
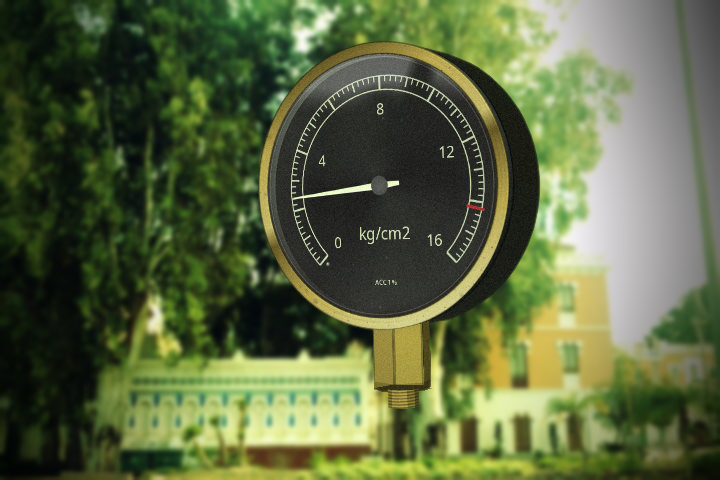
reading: {"value": 2.4, "unit": "kg/cm²"}
